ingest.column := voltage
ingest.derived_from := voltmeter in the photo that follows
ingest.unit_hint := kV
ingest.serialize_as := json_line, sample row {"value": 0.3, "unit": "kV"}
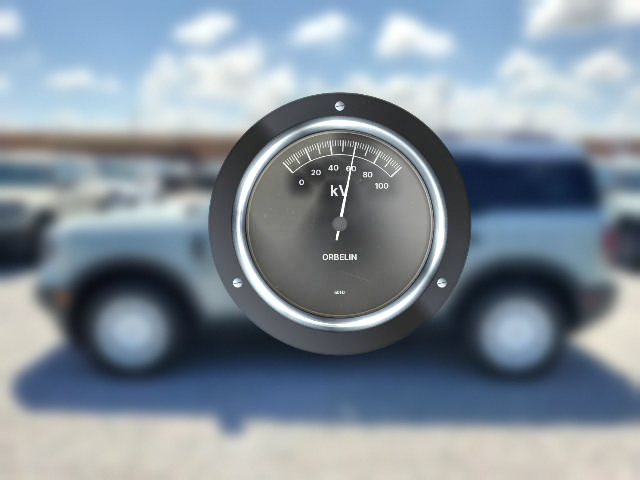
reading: {"value": 60, "unit": "kV"}
